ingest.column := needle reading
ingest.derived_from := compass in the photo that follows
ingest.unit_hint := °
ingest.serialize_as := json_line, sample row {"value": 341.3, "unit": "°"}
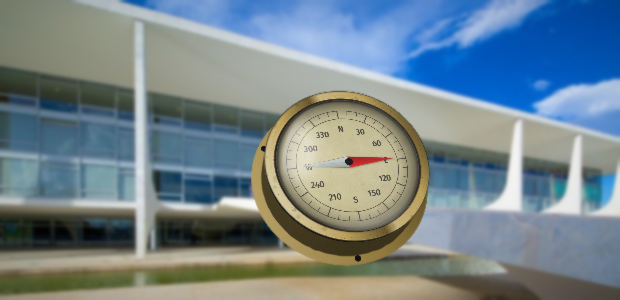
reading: {"value": 90, "unit": "°"}
